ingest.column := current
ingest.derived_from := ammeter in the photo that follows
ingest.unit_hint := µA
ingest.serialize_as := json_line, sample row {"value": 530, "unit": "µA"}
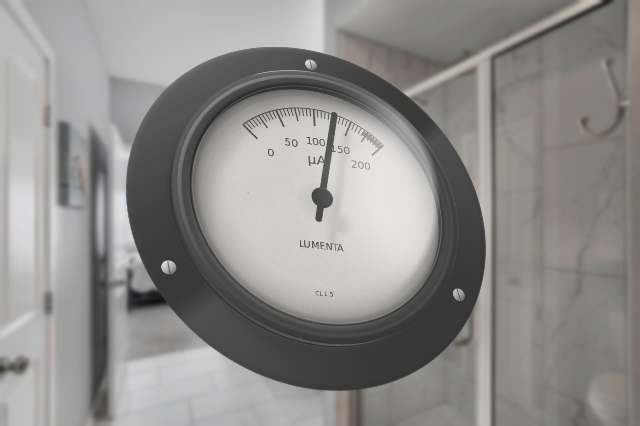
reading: {"value": 125, "unit": "µA"}
